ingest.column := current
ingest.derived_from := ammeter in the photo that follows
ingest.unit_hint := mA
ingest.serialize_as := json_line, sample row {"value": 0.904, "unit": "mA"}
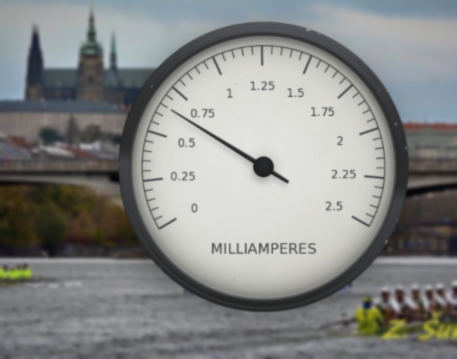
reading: {"value": 0.65, "unit": "mA"}
